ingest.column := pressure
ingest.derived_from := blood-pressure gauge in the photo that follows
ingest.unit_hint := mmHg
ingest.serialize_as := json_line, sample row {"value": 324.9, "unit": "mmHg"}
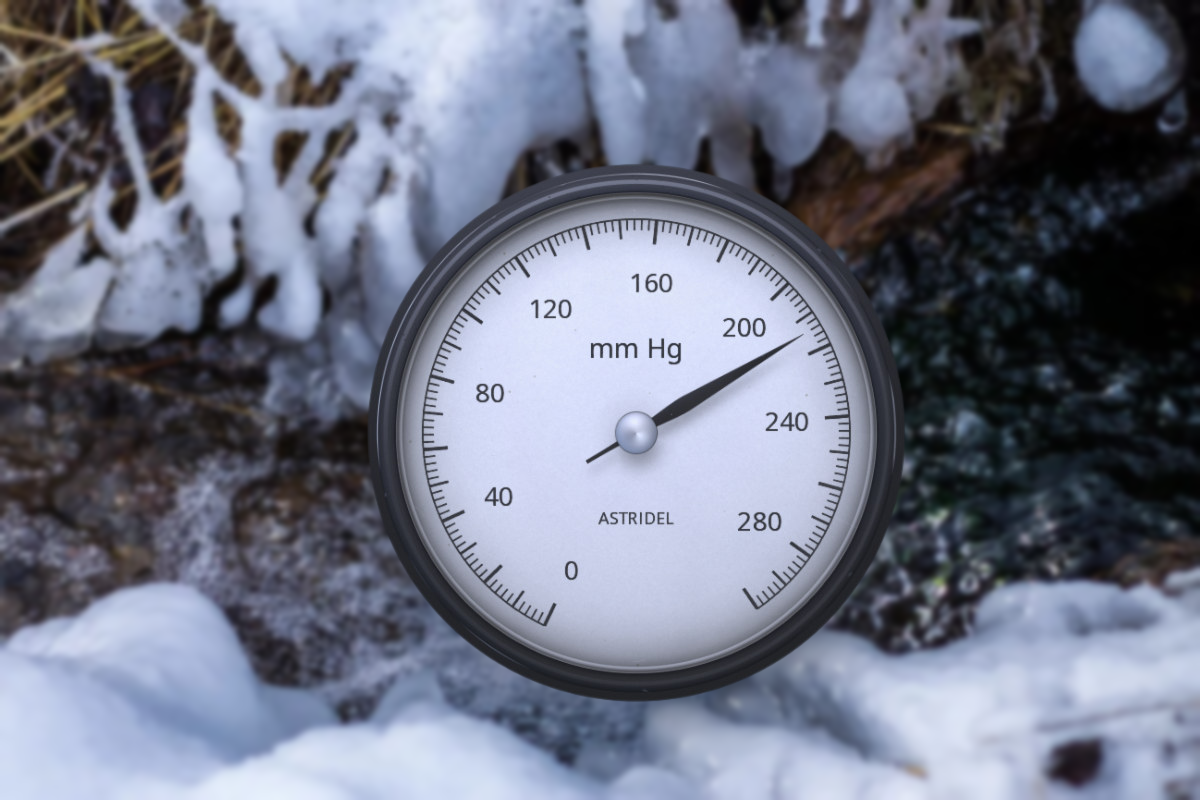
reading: {"value": 214, "unit": "mmHg"}
